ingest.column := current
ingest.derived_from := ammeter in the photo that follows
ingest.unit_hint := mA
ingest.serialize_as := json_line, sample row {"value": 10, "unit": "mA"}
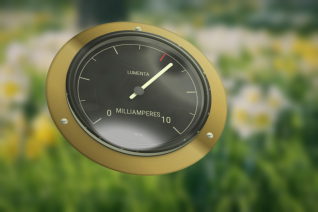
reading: {"value": 6.5, "unit": "mA"}
